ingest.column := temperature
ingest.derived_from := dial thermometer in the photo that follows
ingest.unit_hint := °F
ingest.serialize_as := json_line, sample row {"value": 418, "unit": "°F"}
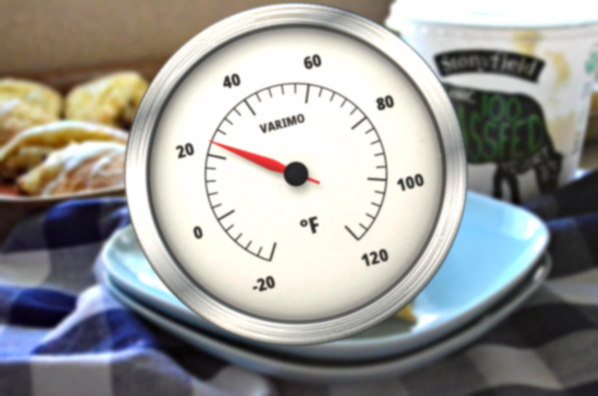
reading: {"value": 24, "unit": "°F"}
